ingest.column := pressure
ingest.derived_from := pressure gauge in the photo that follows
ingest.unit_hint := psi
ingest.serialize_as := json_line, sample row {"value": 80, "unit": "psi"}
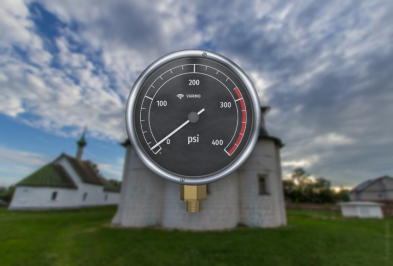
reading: {"value": 10, "unit": "psi"}
